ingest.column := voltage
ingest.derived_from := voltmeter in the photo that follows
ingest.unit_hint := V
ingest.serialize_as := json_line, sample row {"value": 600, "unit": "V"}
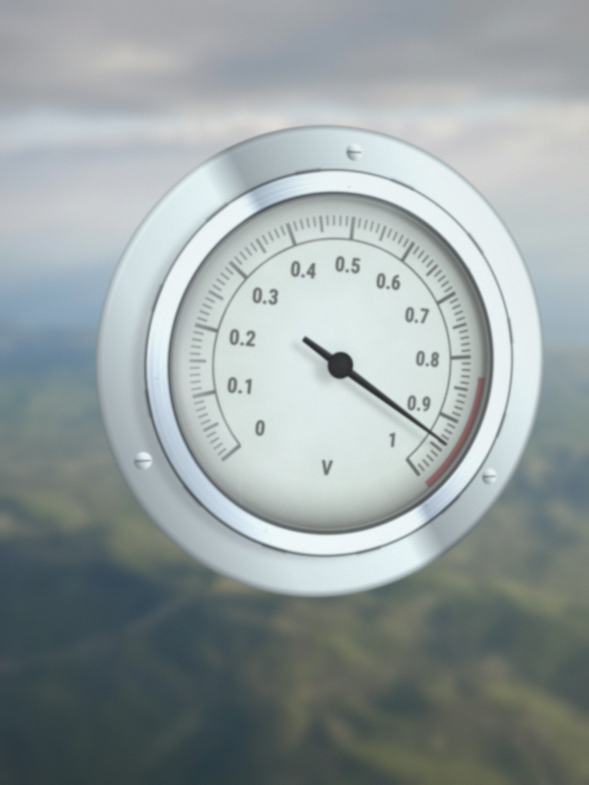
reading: {"value": 0.94, "unit": "V"}
